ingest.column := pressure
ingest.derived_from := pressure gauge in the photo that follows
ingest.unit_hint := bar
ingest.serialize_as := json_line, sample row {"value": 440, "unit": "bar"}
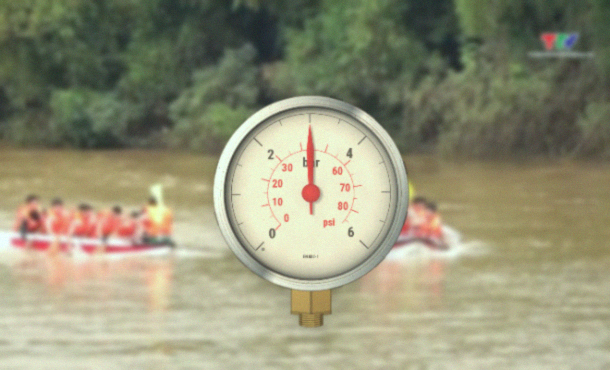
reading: {"value": 3, "unit": "bar"}
